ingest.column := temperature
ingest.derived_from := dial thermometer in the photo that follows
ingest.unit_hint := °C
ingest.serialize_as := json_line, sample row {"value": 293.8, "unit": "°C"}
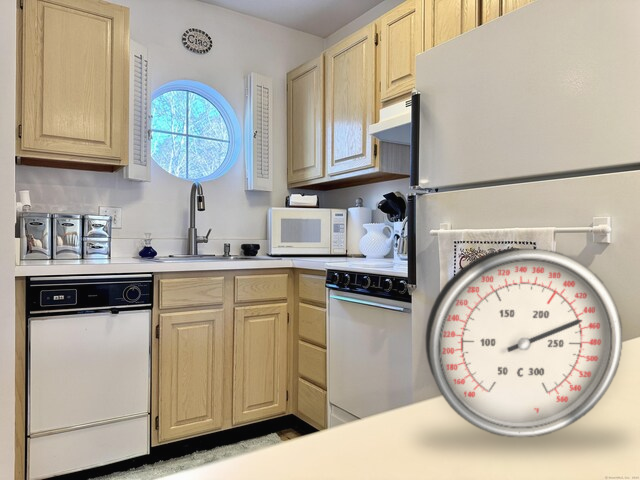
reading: {"value": 230, "unit": "°C"}
